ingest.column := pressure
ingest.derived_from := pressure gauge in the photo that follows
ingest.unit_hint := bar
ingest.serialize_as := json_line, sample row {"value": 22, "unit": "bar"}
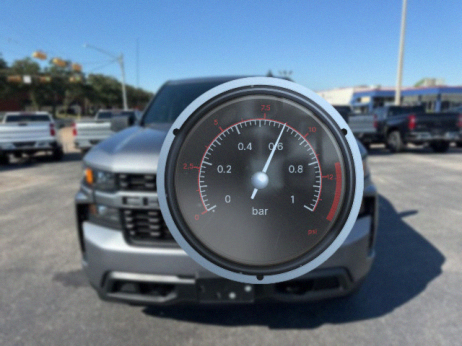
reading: {"value": 0.6, "unit": "bar"}
